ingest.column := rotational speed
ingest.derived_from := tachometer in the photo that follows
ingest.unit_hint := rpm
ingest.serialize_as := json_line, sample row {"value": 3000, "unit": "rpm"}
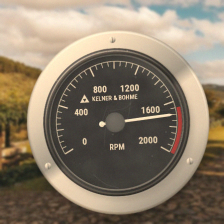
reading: {"value": 1700, "unit": "rpm"}
